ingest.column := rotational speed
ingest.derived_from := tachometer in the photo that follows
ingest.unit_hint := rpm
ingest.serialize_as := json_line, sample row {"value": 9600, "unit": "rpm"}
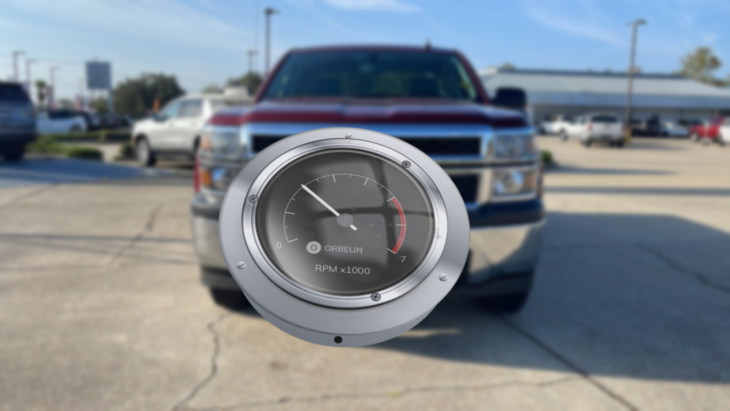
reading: {"value": 2000, "unit": "rpm"}
